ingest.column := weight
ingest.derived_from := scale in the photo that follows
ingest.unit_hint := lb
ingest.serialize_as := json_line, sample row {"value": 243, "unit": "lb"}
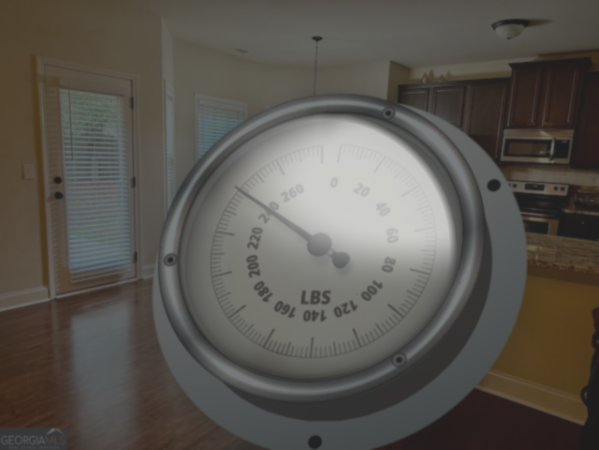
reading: {"value": 240, "unit": "lb"}
